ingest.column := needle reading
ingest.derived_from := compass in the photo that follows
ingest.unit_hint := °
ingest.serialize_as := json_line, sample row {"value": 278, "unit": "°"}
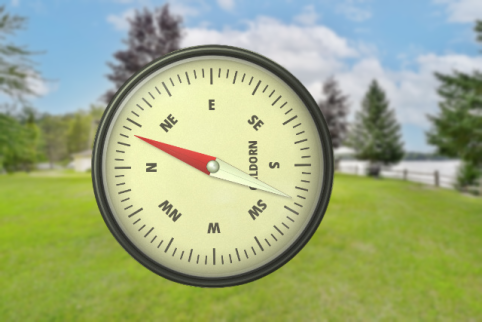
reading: {"value": 22.5, "unit": "°"}
